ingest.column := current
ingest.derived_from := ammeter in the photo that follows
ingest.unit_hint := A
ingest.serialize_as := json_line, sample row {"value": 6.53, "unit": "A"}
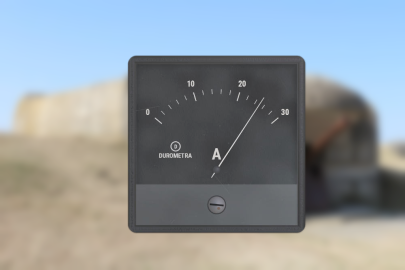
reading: {"value": 25, "unit": "A"}
